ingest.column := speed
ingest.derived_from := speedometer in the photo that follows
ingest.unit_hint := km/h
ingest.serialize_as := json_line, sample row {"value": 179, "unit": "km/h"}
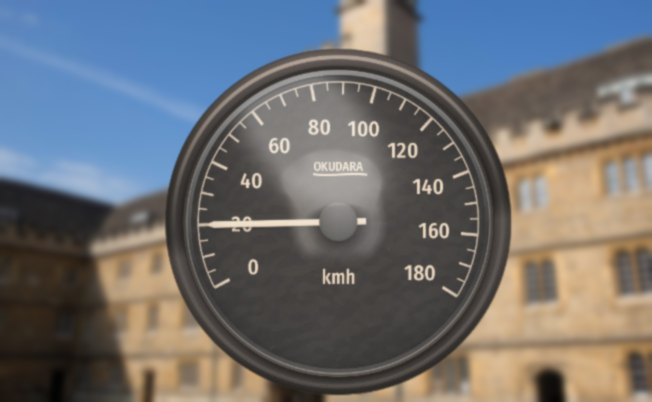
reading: {"value": 20, "unit": "km/h"}
